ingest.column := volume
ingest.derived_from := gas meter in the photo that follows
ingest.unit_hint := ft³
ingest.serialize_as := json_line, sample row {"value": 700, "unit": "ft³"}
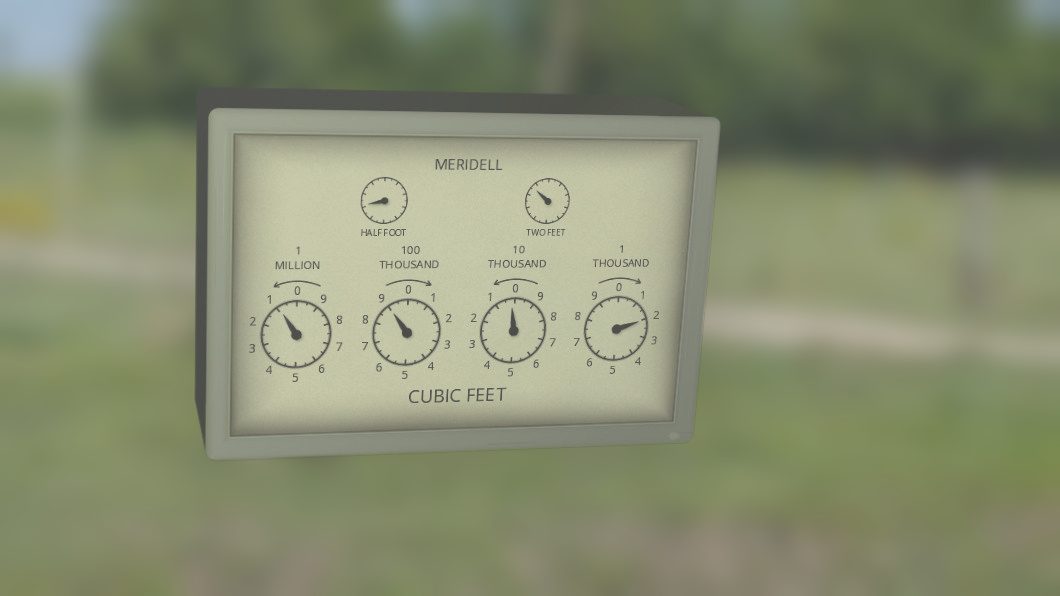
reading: {"value": 90200, "unit": "ft³"}
